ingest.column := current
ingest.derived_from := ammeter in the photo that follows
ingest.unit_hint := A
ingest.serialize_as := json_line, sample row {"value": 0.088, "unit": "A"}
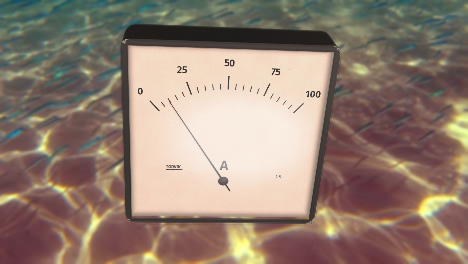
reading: {"value": 10, "unit": "A"}
